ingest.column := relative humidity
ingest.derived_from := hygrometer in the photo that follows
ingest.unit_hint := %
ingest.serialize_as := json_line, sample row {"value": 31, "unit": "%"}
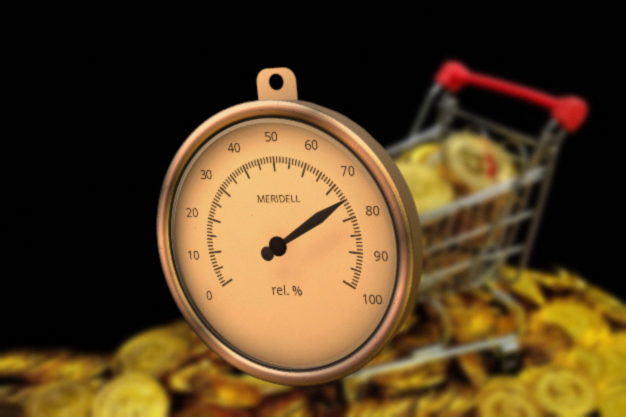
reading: {"value": 75, "unit": "%"}
